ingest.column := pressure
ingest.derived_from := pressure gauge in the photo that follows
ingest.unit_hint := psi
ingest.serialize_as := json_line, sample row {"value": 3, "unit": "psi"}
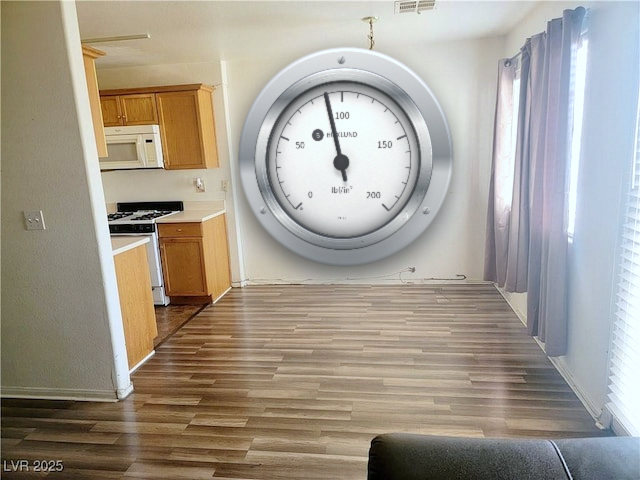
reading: {"value": 90, "unit": "psi"}
